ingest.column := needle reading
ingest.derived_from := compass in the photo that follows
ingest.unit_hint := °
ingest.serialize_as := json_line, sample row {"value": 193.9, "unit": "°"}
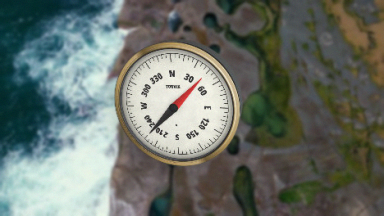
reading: {"value": 45, "unit": "°"}
